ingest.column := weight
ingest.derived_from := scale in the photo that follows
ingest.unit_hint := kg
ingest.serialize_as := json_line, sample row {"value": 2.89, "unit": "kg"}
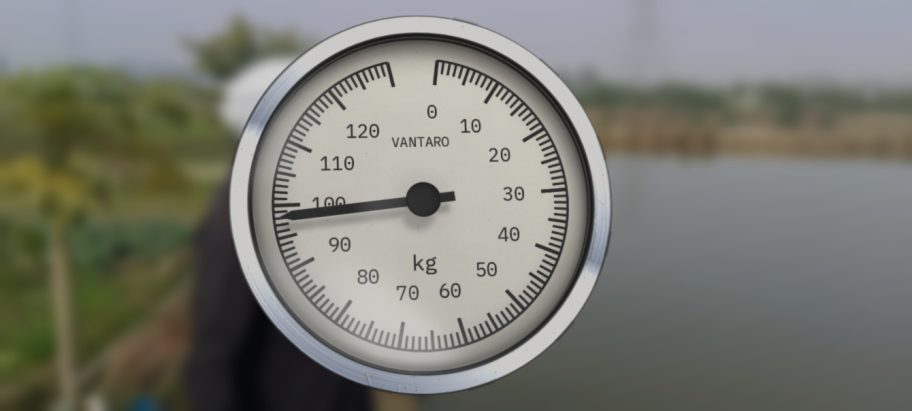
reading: {"value": 98, "unit": "kg"}
